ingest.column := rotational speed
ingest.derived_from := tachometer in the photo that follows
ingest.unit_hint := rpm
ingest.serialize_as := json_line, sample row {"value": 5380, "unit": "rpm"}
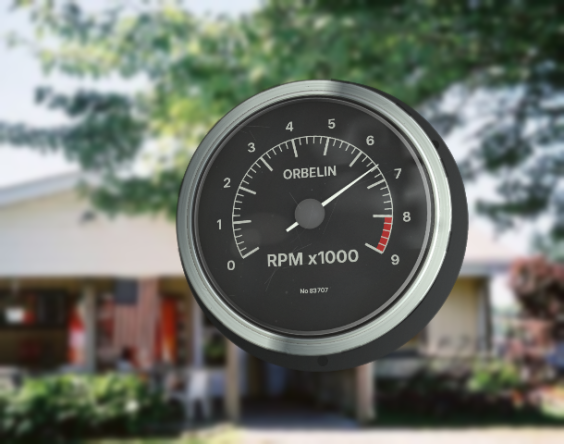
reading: {"value": 6600, "unit": "rpm"}
